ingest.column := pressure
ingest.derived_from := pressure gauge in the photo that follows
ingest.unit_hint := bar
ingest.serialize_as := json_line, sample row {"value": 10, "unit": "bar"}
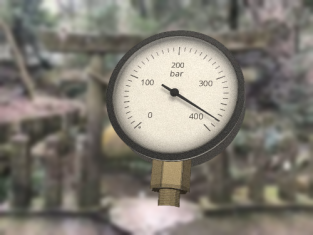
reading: {"value": 380, "unit": "bar"}
